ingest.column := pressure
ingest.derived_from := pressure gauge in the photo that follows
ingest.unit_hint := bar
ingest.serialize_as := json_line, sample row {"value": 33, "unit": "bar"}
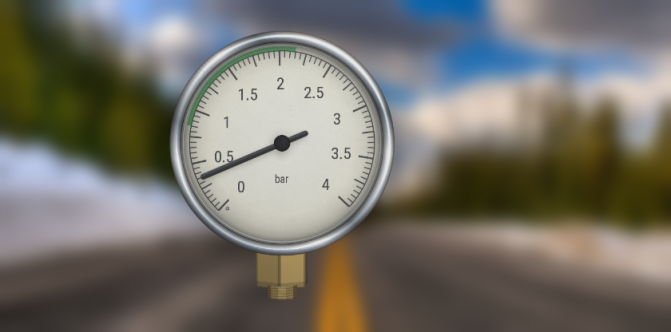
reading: {"value": 0.35, "unit": "bar"}
